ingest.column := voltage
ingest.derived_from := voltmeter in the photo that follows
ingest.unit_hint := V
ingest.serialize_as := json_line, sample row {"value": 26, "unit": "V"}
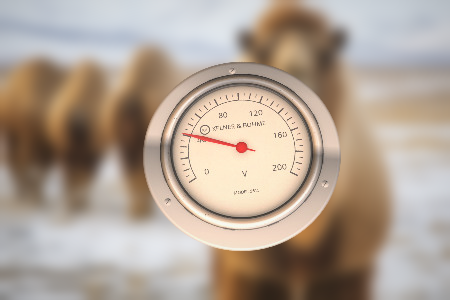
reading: {"value": 40, "unit": "V"}
